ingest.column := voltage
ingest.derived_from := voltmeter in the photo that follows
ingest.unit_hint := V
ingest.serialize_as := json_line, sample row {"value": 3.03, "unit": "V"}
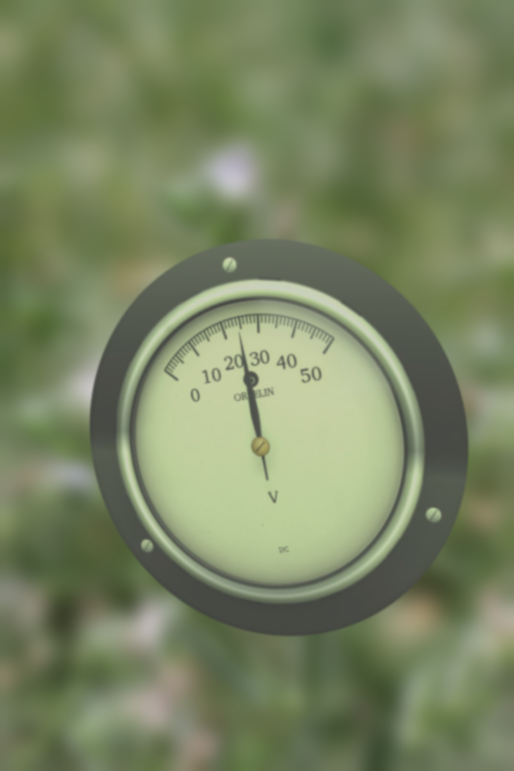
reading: {"value": 25, "unit": "V"}
